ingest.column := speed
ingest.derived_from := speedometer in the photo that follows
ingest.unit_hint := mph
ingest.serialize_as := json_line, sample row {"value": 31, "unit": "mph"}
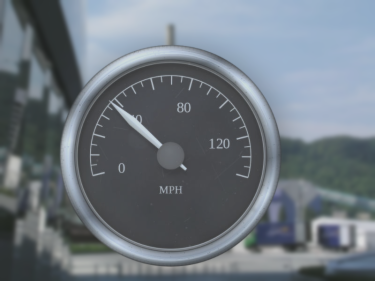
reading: {"value": 37.5, "unit": "mph"}
